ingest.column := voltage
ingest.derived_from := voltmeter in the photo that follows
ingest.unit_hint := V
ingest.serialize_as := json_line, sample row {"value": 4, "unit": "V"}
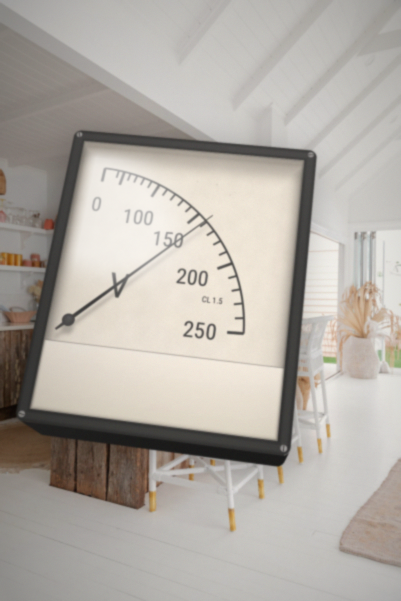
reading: {"value": 160, "unit": "V"}
